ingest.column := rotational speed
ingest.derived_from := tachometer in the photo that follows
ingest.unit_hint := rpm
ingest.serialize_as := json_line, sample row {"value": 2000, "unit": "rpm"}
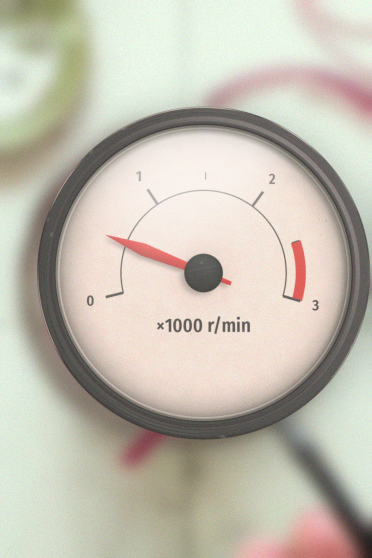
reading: {"value": 500, "unit": "rpm"}
